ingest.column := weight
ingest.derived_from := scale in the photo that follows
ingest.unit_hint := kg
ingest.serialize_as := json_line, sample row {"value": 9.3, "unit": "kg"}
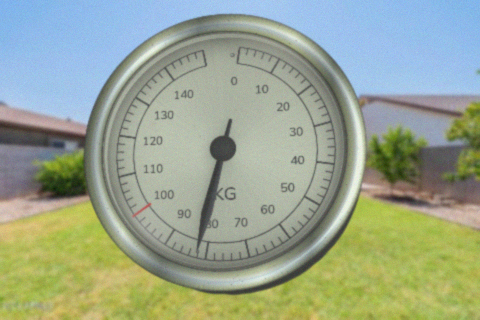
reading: {"value": 82, "unit": "kg"}
